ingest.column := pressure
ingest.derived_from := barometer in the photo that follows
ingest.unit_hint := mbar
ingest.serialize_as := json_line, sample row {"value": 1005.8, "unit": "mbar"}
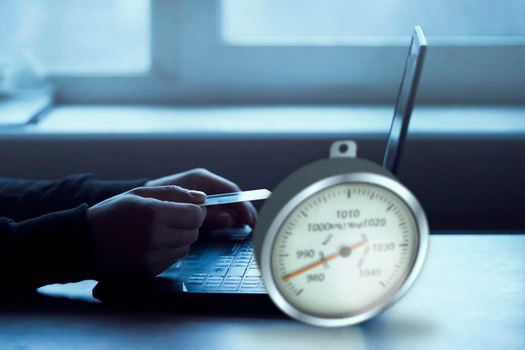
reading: {"value": 985, "unit": "mbar"}
